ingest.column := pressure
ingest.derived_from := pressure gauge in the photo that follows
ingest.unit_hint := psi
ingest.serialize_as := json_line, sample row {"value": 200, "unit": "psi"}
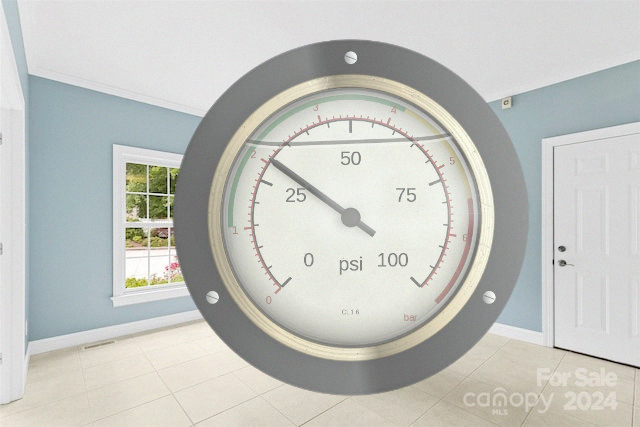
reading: {"value": 30, "unit": "psi"}
